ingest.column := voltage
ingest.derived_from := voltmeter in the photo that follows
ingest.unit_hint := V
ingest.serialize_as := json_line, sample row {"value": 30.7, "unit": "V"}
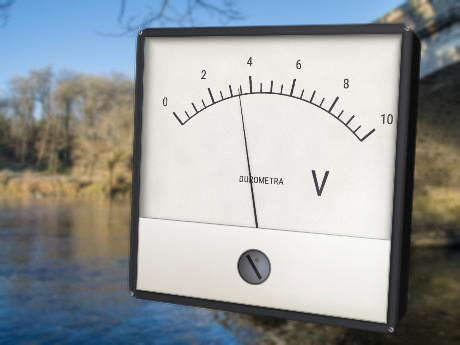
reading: {"value": 3.5, "unit": "V"}
